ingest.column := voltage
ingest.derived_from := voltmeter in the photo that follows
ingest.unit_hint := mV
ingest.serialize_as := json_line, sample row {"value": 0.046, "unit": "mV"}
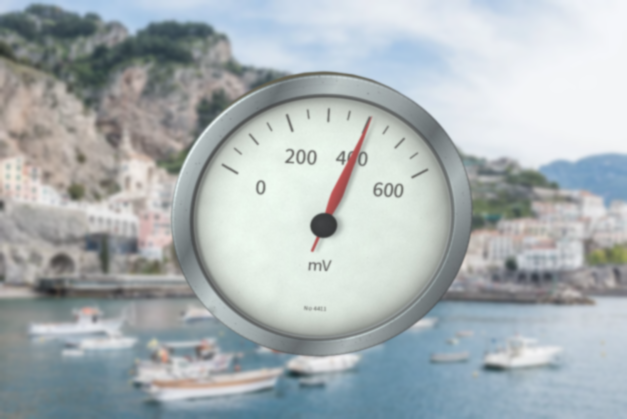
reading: {"value": 400, "unit": "mV"}
